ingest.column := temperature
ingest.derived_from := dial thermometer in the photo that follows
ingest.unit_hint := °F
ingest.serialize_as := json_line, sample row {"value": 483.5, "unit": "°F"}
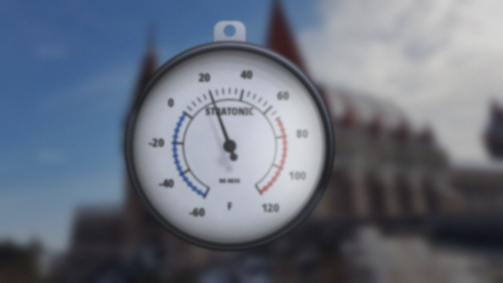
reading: {"value": 20, "unit": "°F"}
